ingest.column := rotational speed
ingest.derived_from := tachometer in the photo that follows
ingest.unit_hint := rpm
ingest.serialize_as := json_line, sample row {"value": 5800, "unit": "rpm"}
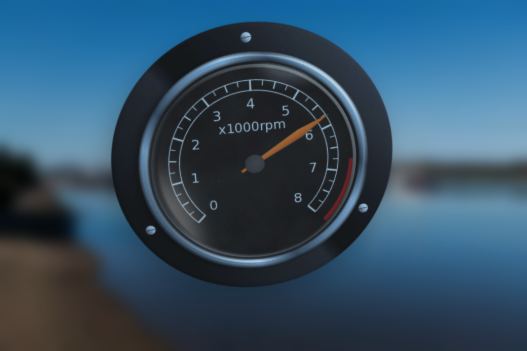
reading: {"value": 5750, "unit": "rpm"}
